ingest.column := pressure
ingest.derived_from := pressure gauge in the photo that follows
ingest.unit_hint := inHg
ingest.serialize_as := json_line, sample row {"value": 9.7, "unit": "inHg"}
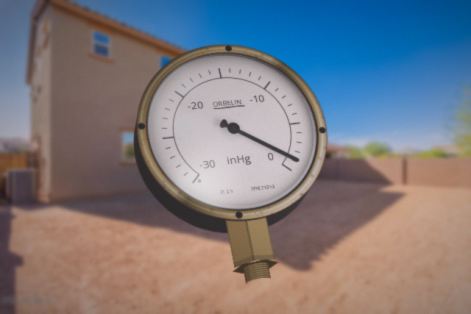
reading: {"value": -1, "unit": "inHg"}
